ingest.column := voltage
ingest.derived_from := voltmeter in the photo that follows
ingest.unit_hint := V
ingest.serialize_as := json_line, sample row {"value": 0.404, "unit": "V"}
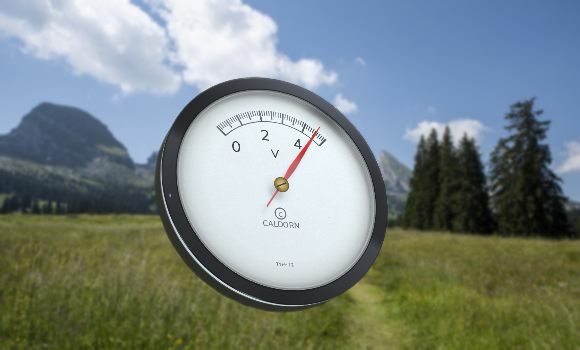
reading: {"value": 4.5, "unit": "V"}
